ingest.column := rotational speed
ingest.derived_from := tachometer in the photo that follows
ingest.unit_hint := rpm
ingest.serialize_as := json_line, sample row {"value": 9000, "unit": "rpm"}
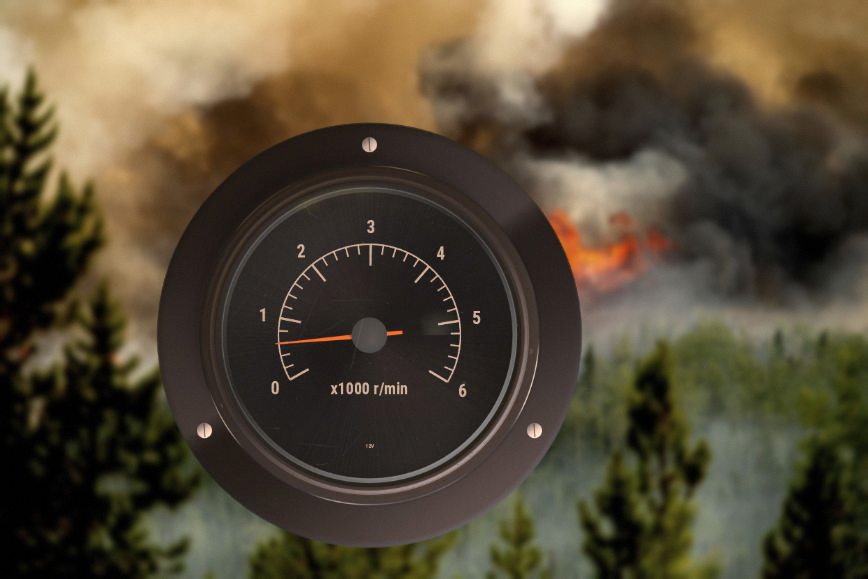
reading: {"value": 600, "unit": "rpm"}
